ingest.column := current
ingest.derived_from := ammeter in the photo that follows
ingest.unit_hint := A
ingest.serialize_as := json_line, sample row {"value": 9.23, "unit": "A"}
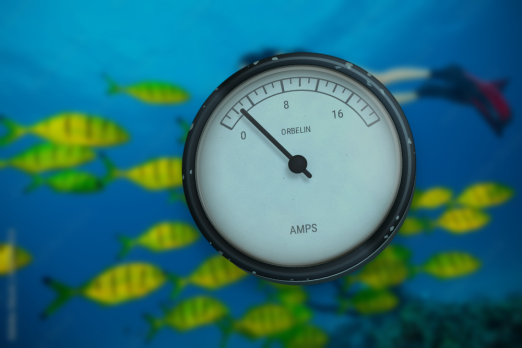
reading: {"value": 2.5, "unit": "A"}
